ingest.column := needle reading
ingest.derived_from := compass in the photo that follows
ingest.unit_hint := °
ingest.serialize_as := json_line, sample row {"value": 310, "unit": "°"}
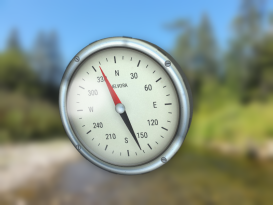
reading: {"value": 340, "unit": "°"}
